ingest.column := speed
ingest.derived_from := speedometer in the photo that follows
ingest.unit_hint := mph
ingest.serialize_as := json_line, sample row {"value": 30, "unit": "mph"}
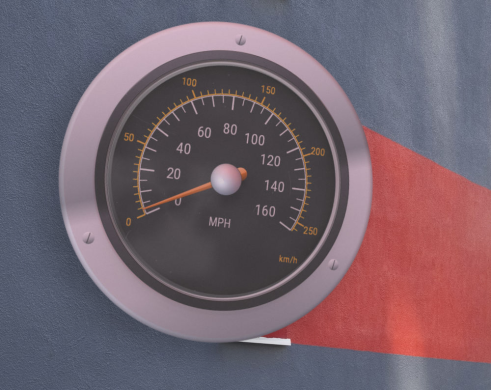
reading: {"value": 2.5, "unit": "mph"}
